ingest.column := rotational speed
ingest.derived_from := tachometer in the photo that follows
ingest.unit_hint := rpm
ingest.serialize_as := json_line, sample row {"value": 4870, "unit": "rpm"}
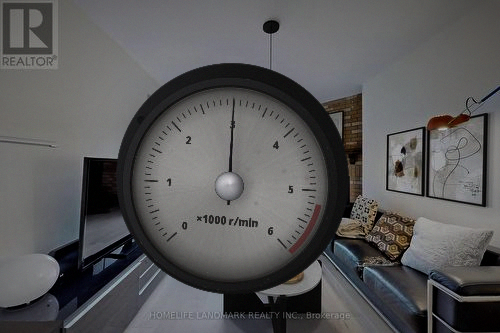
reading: {"value": 3000, "unit": "rpm"}
